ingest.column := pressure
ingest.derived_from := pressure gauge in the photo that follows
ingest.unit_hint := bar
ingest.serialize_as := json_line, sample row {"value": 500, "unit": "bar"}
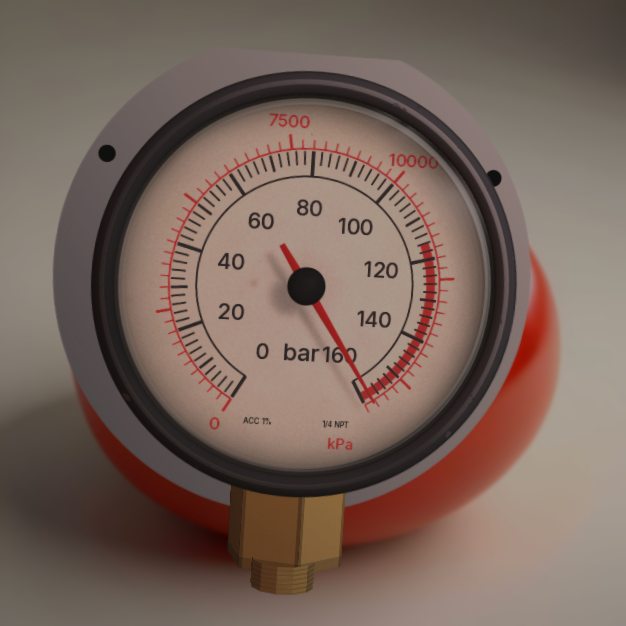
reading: {"value": 158, "unit": "bar"}
